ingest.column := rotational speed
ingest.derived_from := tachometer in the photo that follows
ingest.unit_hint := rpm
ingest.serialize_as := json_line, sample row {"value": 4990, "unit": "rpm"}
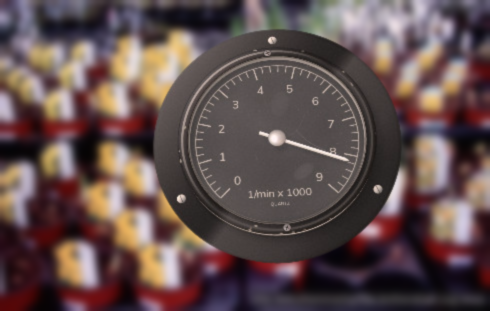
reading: {"value": 8200, "unit": "rpm"}
